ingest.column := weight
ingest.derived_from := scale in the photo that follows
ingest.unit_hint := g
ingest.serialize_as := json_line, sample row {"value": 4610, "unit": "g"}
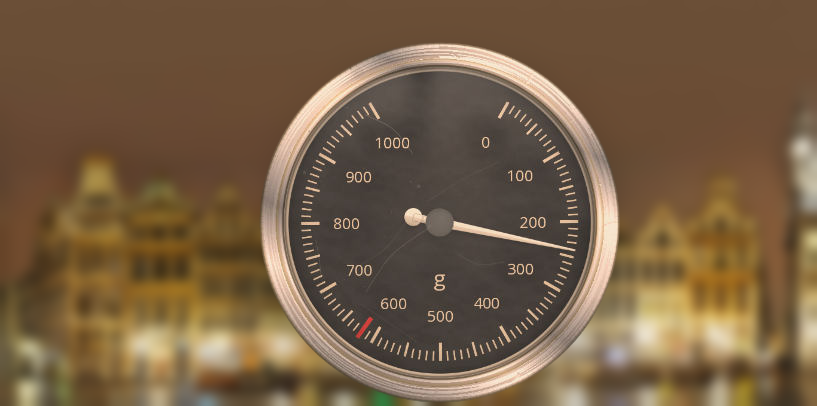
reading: {"value": 240, "unit": "g"}
